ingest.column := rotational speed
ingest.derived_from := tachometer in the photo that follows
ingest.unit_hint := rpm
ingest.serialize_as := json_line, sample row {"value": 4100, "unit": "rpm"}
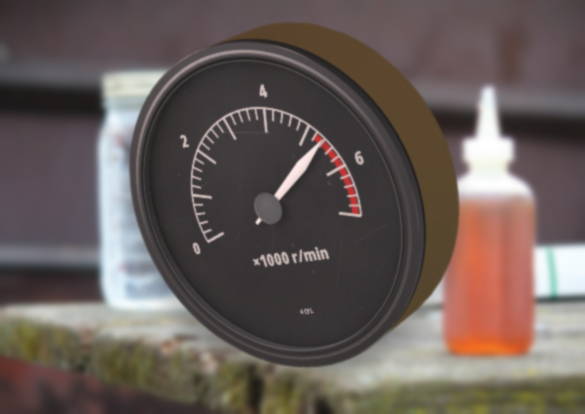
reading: {"value": 5400, "unit": "rpm"}
